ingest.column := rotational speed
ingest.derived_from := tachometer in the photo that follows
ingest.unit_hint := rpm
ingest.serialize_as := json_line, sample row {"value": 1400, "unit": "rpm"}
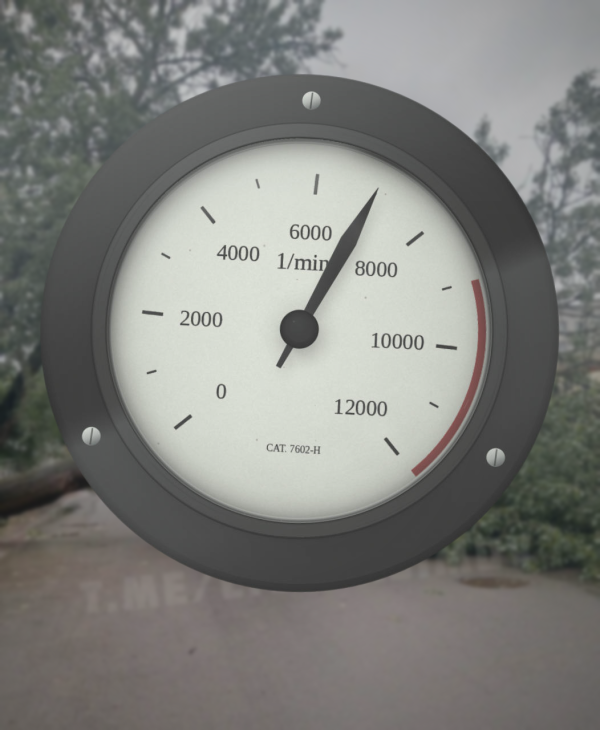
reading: {"value": 7000, "unit": "rpm"}
